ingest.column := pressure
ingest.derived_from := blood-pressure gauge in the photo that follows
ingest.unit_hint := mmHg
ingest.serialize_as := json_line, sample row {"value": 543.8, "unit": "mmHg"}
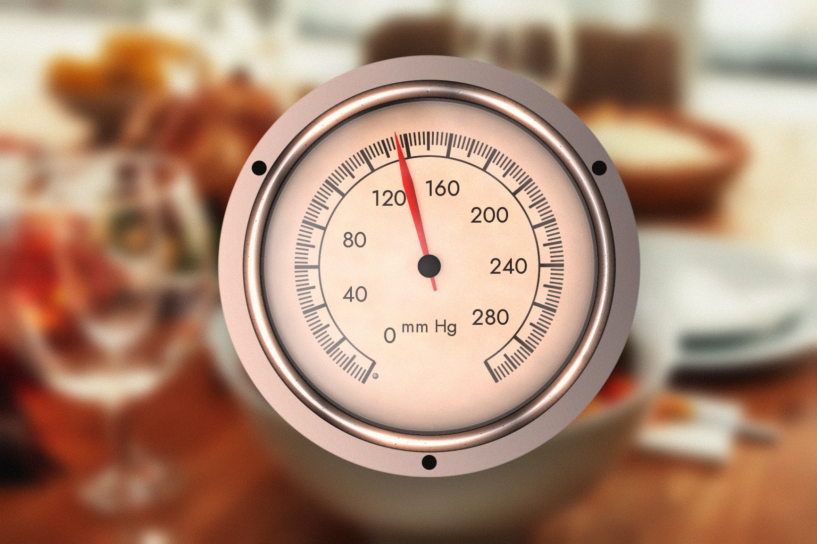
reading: {"value": 136, "unit": "mmHg"}
